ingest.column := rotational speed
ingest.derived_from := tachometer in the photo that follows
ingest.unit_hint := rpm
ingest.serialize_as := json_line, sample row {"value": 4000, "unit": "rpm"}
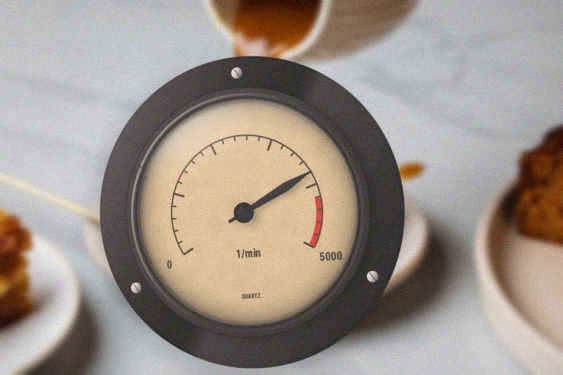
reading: {"value": 3800, "unit": "rpm"}
